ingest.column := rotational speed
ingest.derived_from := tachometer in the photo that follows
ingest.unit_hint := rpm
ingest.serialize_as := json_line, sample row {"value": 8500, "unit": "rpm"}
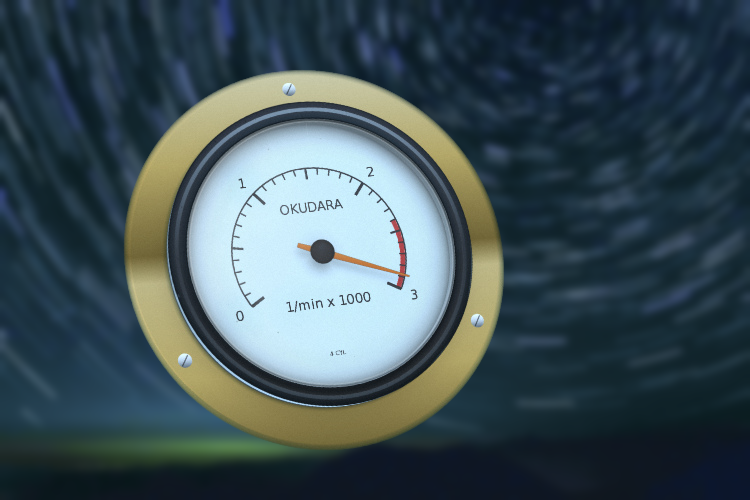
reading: {"value": 2900, "unit": "rpm"}
